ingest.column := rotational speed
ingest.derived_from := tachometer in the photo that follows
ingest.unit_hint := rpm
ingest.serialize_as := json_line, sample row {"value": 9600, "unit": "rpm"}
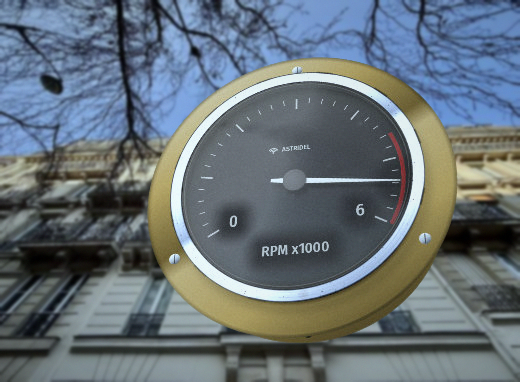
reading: {"value": 5400, "unit": "rpm"}
